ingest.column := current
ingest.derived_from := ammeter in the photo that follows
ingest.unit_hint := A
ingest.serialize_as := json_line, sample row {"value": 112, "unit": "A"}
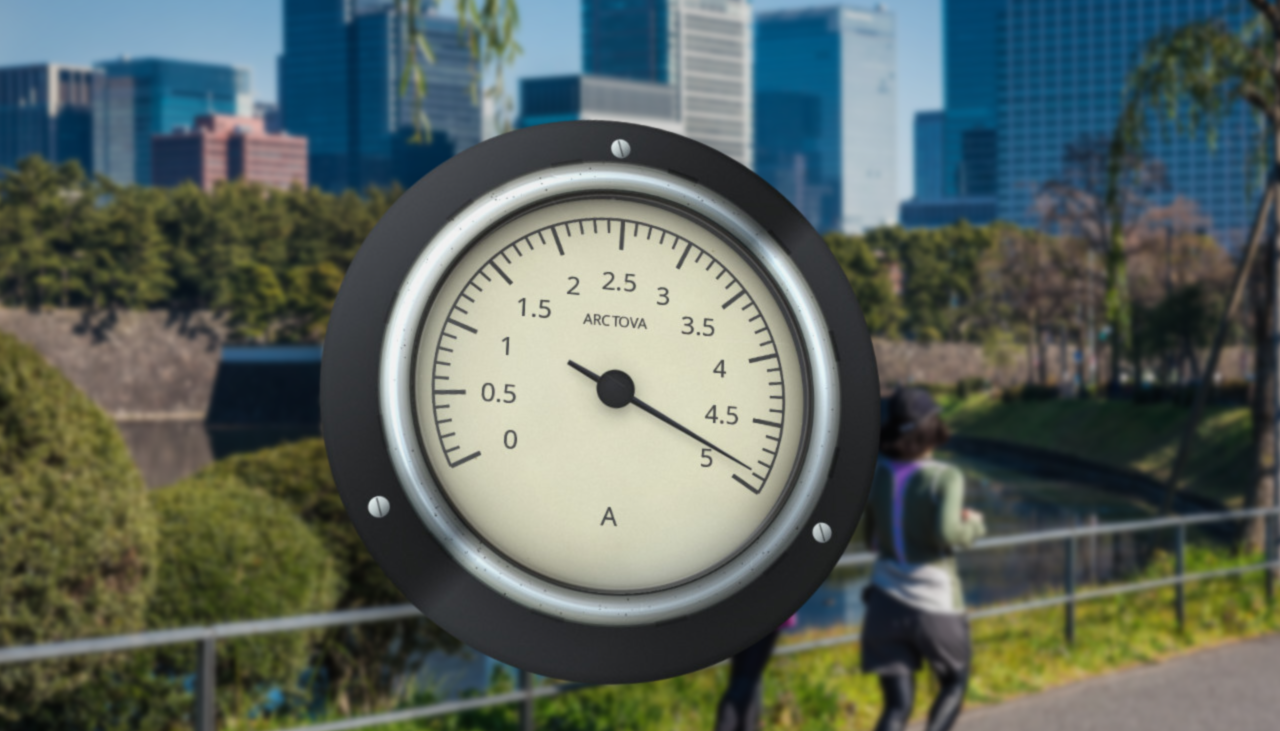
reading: {"value": 4.9, "unit": "A"}
